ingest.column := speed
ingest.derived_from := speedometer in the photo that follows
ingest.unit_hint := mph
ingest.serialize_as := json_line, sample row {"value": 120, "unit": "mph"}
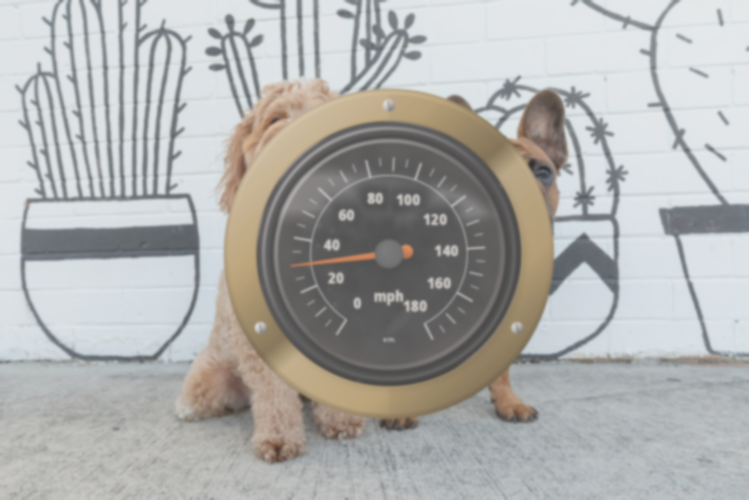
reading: {"value": 30, "unit": "mph"}
